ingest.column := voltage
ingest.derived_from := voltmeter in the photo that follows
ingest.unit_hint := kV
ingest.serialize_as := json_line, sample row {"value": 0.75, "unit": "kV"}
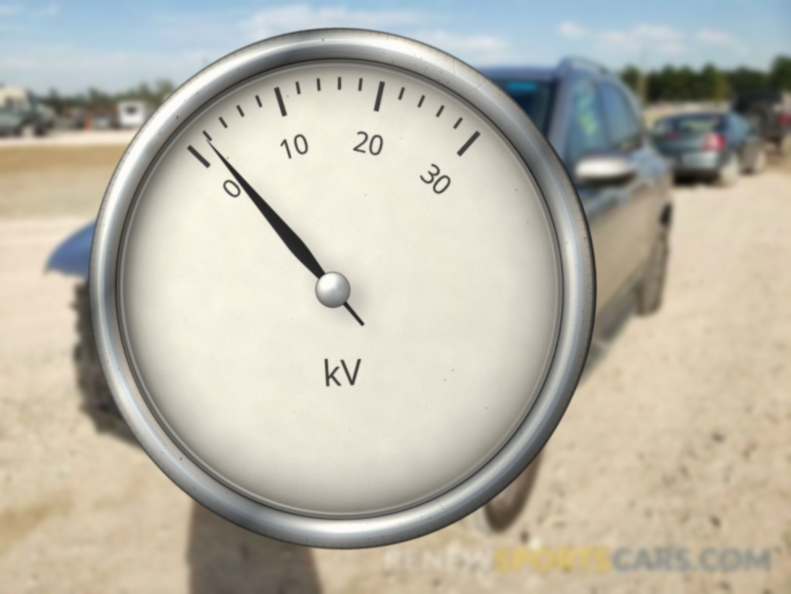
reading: {"value": 2, "unit": "kV"}
